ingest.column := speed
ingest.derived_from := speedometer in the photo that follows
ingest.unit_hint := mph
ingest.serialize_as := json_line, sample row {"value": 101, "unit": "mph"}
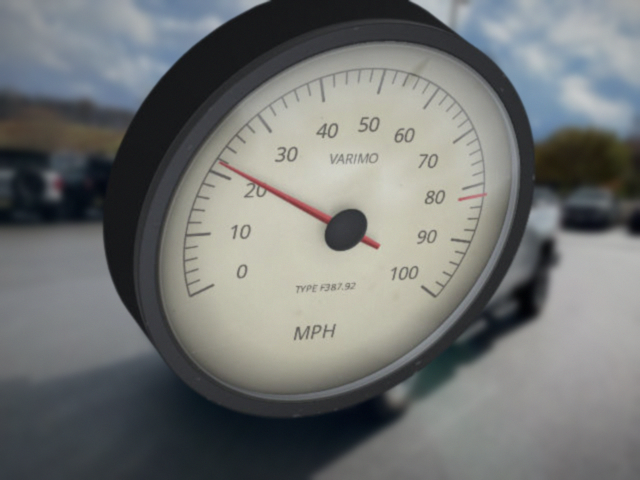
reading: {"value": 22, "unit": "mph"}
